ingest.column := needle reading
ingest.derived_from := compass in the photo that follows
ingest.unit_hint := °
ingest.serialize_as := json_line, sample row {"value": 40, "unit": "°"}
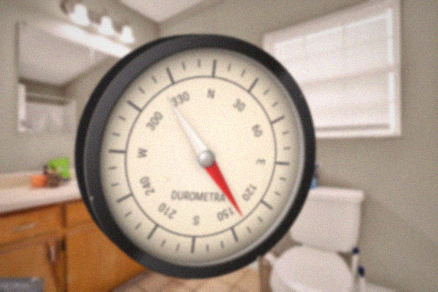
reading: {"value": 140, "unit": "°"}
